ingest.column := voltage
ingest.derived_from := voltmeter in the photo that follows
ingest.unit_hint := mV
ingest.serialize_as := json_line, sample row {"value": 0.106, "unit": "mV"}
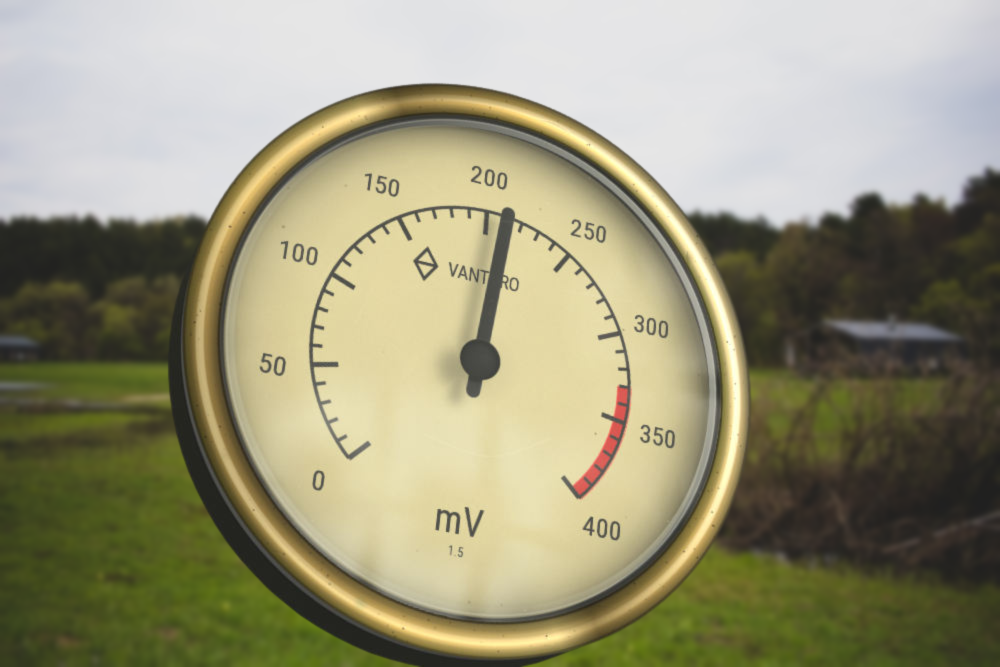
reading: {"value": 210, "unit": "mV"}
